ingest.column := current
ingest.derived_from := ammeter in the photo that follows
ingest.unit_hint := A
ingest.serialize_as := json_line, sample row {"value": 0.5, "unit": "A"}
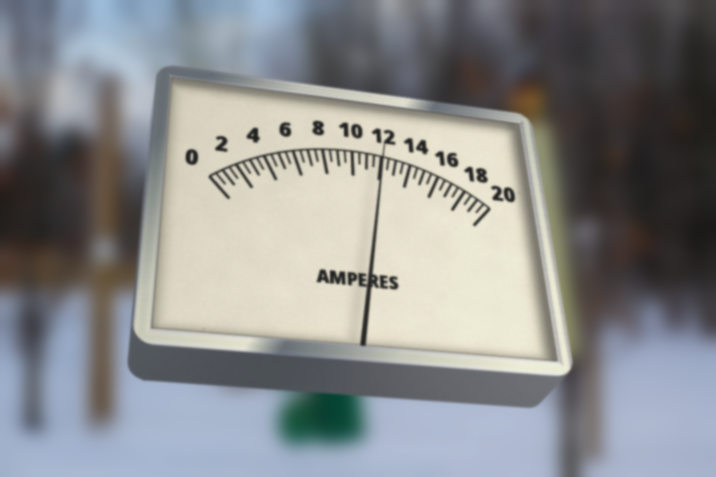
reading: {"value": 12, "unit": "A"}
